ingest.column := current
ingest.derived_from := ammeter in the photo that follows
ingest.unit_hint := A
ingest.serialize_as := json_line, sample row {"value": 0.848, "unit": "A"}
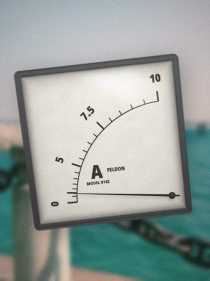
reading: {"value": 2.5, "unit": "A"}
